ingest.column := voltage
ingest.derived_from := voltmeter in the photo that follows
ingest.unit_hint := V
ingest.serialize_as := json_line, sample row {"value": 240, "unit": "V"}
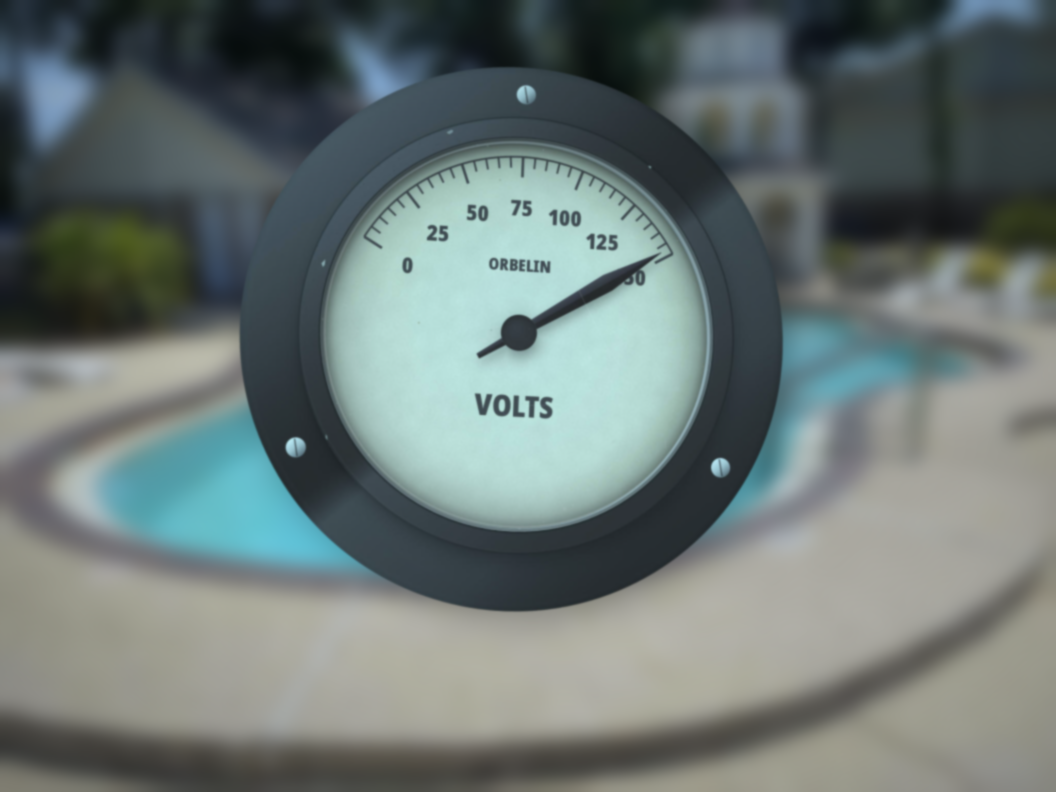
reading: {"value": 147.5, "unit": "V"}
